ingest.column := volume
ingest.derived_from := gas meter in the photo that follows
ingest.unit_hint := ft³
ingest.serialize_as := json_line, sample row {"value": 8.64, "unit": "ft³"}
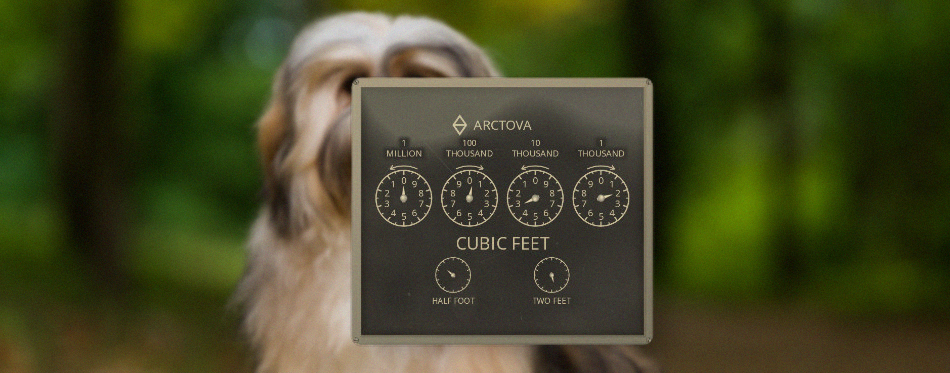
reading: {"value": 3200, "unit": "ft³"}
